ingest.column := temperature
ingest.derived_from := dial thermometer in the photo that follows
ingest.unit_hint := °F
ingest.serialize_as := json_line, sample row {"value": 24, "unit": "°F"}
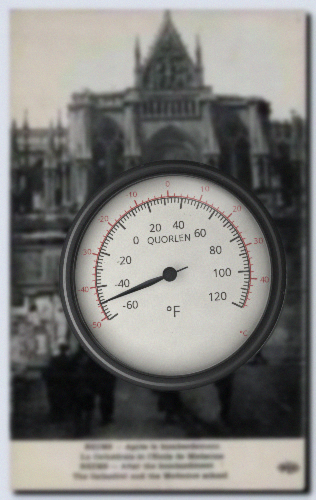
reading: {"value": -50, "unit": "°F"}
